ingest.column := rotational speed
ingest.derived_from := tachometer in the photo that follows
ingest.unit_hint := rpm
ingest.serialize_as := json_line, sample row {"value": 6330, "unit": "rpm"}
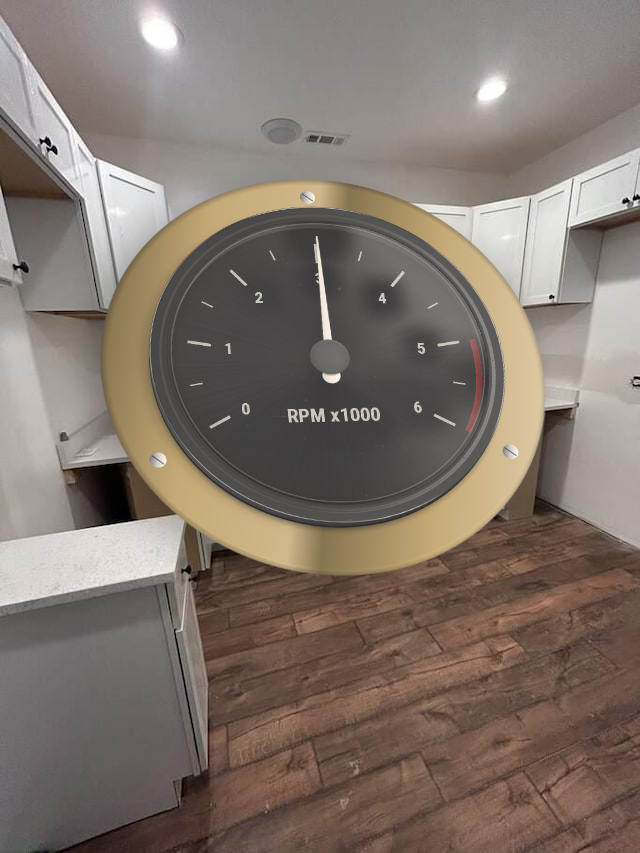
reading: {"value": 3000, "unit": "rpm"}
